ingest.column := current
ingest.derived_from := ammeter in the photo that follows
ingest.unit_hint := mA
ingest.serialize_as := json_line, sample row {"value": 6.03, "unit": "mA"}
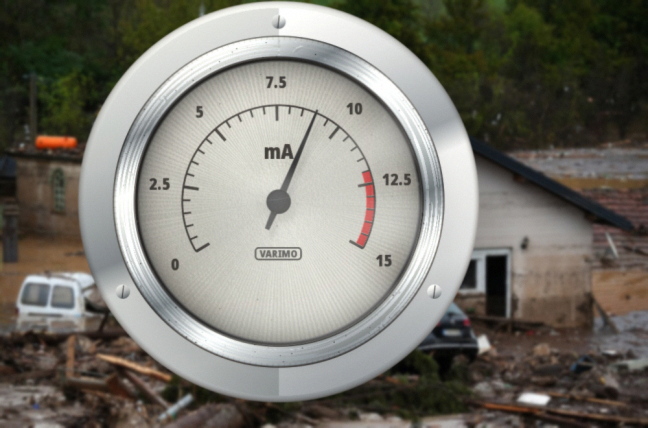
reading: {"value": 9, "unit": "mA"}
